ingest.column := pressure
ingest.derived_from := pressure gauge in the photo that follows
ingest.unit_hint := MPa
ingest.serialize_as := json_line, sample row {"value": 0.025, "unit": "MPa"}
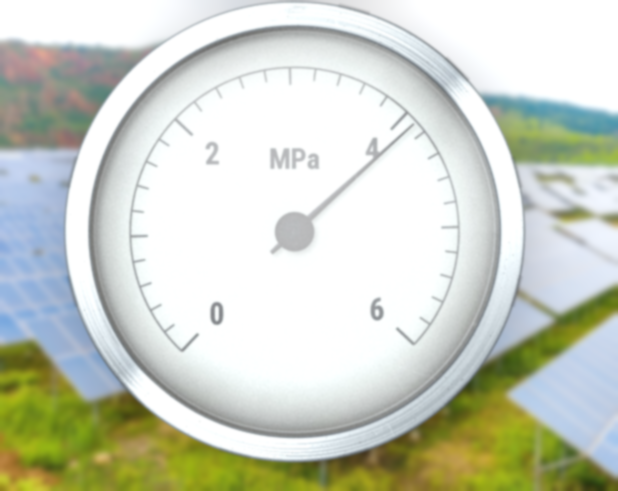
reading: {"value": 4.1, "unit": "MPa"}
